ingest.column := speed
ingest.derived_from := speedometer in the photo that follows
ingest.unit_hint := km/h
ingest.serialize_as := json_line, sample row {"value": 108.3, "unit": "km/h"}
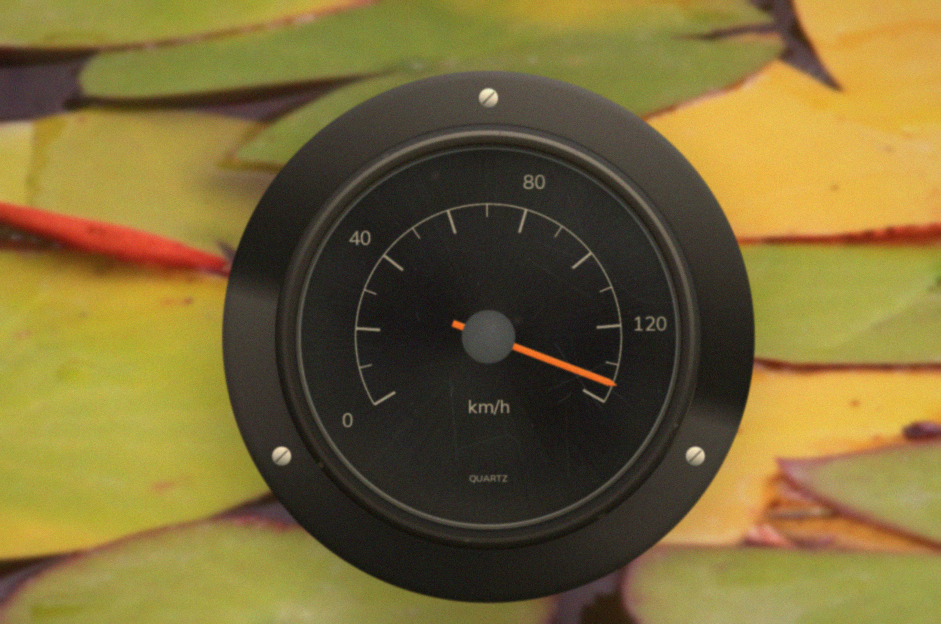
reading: {"value": 135, "unit": "km/h"}
